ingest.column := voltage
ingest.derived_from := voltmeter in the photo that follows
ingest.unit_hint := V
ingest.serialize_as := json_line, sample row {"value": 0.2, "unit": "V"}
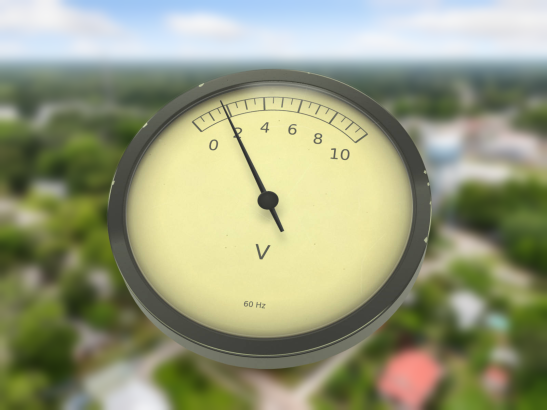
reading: {"value": 1.75, "unit": "V"}
